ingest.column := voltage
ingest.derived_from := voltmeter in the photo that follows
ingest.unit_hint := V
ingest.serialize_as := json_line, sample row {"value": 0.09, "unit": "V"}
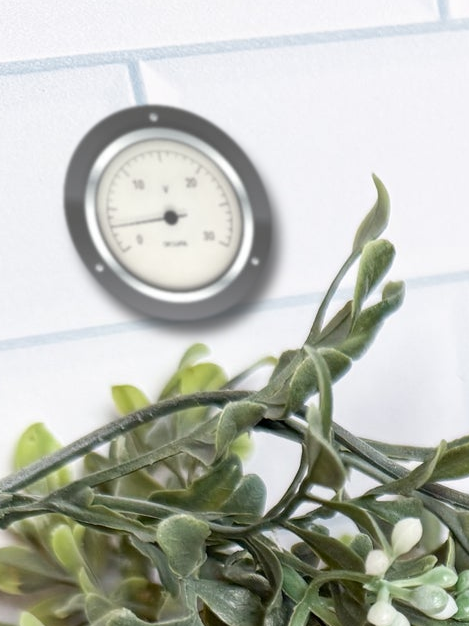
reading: {"value": 3, "unit": "V"}
